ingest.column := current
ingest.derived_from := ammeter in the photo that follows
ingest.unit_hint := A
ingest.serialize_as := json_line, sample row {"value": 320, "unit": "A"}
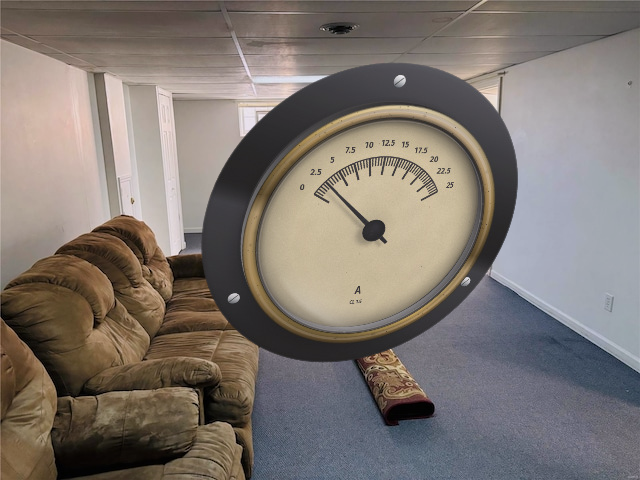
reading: {"value": 2.5, "unit": "A"}
